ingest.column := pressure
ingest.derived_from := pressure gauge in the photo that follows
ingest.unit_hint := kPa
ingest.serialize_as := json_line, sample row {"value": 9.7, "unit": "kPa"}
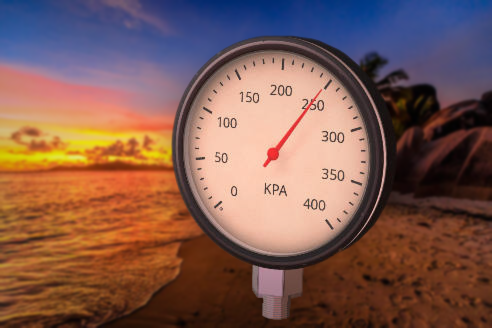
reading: {"value": 250, "unit": "kPa"}
